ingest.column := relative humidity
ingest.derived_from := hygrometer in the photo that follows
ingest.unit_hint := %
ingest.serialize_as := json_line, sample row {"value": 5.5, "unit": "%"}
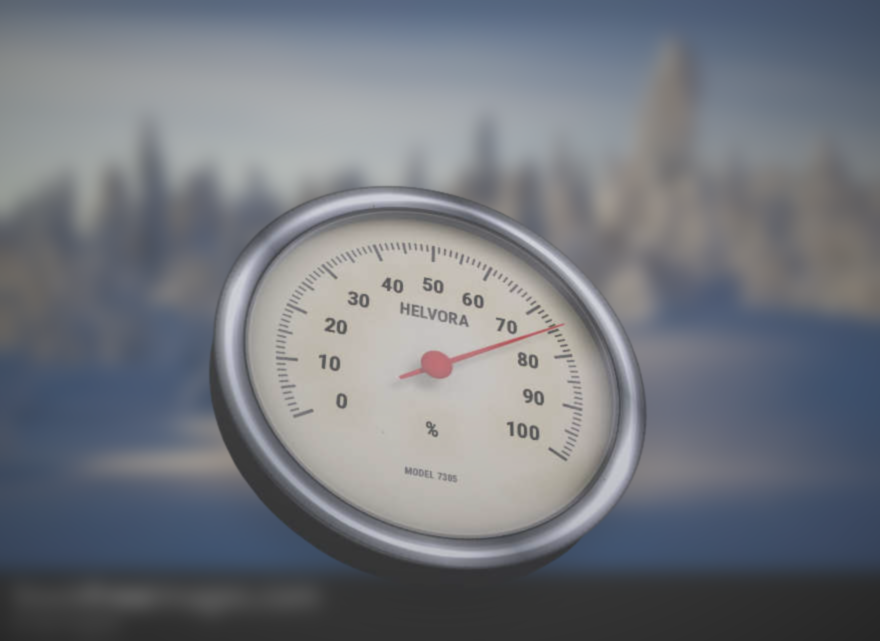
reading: {"value": 75, "unit": "%"}
